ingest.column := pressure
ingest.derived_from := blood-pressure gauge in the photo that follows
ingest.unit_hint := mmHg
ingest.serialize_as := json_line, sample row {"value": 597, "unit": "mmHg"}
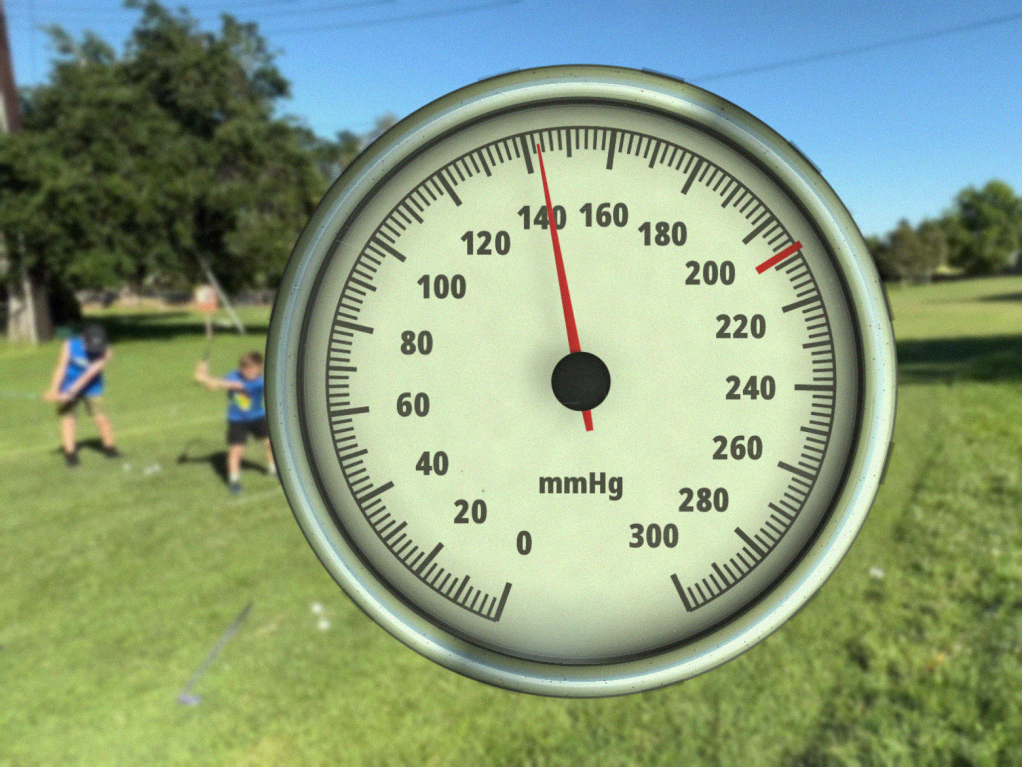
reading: {"value": 143, "unit": "mmHg"}
